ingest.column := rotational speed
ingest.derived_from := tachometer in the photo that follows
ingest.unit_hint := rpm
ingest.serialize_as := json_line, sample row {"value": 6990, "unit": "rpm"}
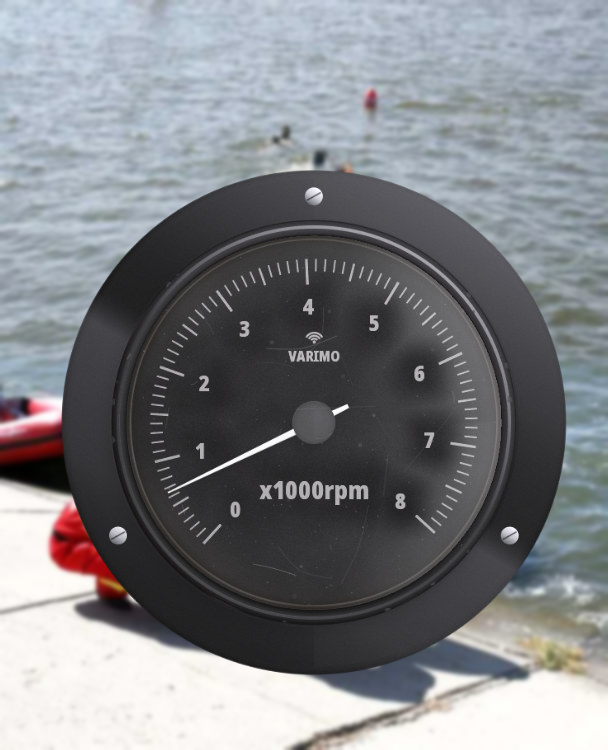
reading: {"value": 650, "unit": "rpm"}
